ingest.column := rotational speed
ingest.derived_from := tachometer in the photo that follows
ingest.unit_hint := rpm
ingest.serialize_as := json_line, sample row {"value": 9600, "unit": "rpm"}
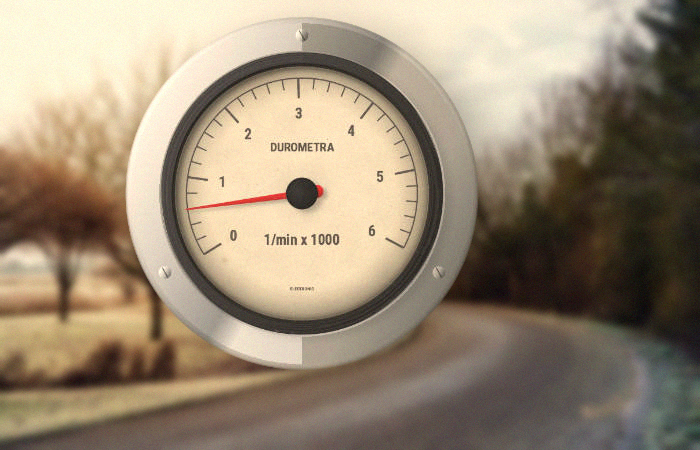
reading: {"value": 600, "unit": "rpm"}
